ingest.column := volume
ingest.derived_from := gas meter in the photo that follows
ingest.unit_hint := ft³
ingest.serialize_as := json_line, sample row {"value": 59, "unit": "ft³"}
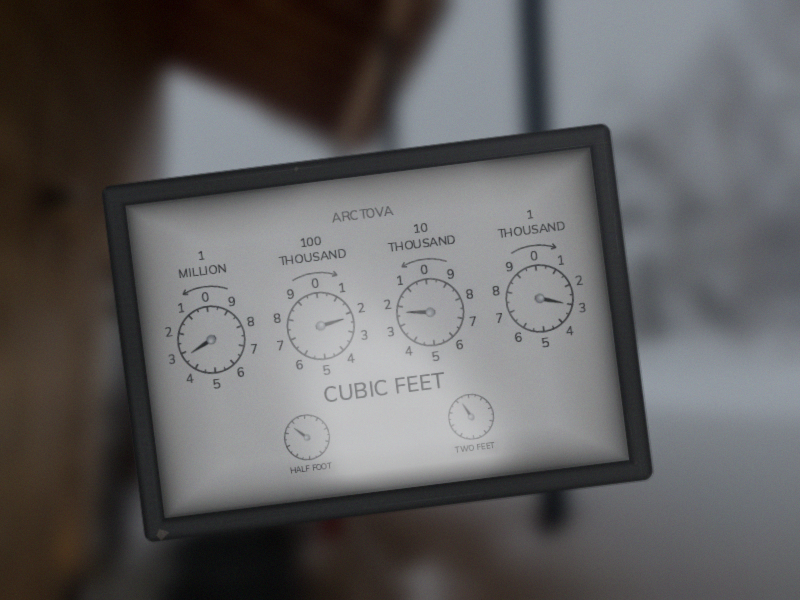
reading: {"value": 322300, "unit": "ft³"}
